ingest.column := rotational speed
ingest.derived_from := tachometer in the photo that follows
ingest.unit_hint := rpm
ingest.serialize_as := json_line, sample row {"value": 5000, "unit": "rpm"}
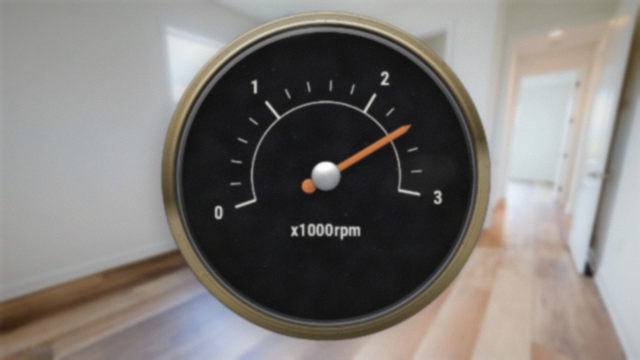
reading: {"value": 2400, "unit": "rpm"}
